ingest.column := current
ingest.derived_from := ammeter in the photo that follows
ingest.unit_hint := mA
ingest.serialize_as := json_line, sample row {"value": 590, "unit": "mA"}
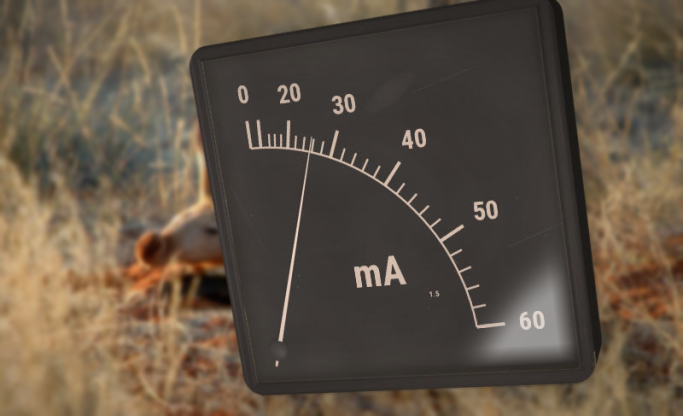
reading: {"value": 26, "unit": "mA"}
